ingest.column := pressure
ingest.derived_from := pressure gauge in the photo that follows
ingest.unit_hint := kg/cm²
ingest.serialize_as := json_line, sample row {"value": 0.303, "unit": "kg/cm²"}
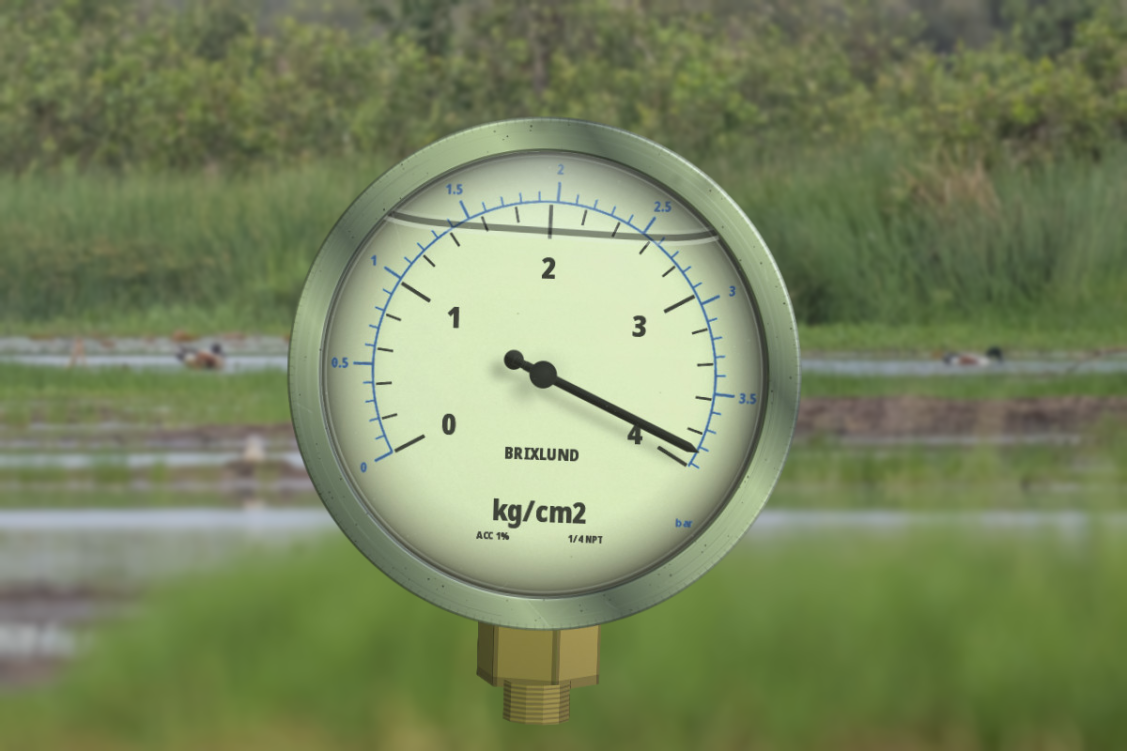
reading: {"value": 3.9, "unit": "kg/cm²"}
